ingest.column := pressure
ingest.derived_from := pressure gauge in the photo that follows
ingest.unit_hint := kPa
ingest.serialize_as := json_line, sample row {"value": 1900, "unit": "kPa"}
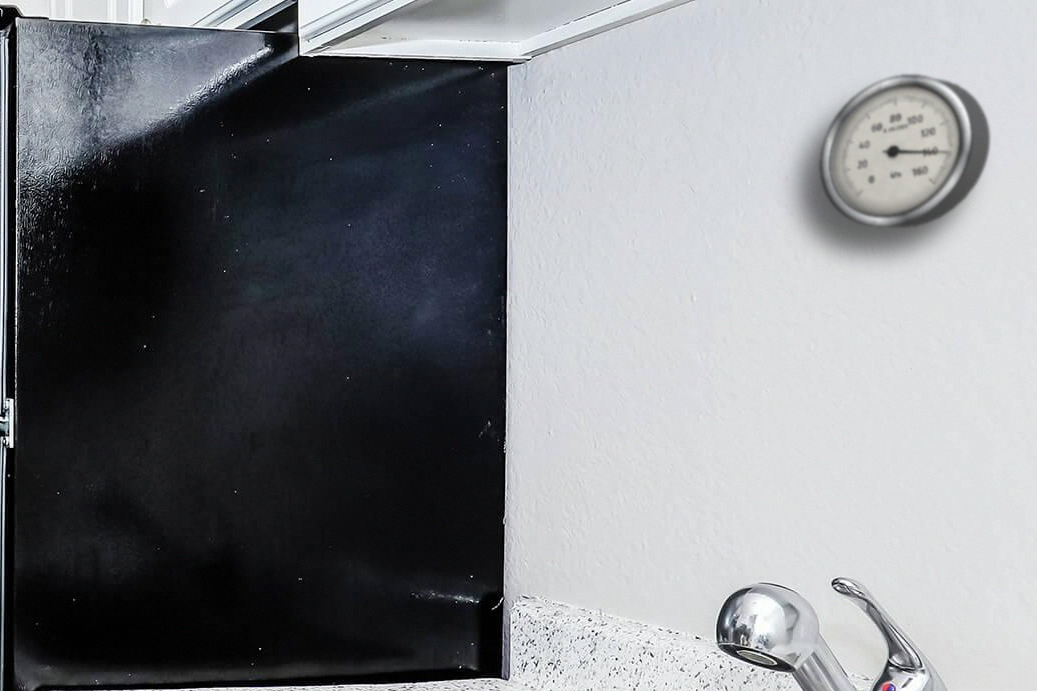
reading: {"value": 140, "unit": "kPa"}
